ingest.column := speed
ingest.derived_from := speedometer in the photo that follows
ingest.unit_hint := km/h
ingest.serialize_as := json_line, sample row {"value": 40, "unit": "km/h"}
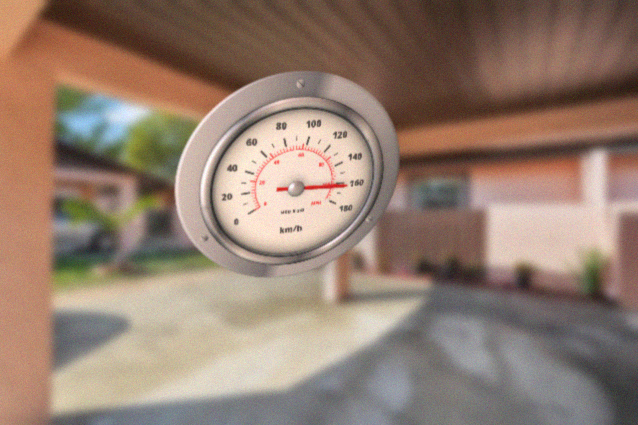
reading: {"value": 160, "unit": "km/h"}
